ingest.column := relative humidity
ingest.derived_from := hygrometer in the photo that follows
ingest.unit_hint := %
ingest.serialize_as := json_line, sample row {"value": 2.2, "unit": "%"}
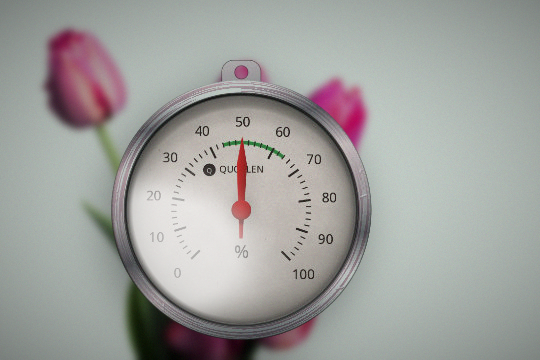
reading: {"value": 50, "unit": "%"}
